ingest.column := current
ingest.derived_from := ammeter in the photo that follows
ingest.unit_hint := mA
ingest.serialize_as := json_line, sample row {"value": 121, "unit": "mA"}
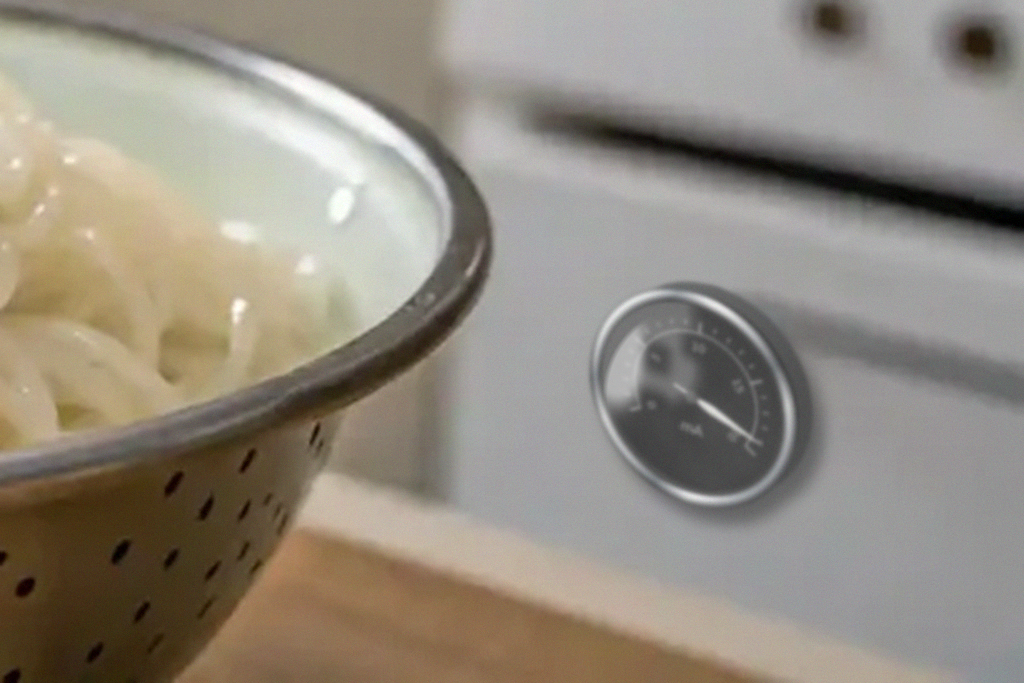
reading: {"value": 19, "unit": "mA"}
